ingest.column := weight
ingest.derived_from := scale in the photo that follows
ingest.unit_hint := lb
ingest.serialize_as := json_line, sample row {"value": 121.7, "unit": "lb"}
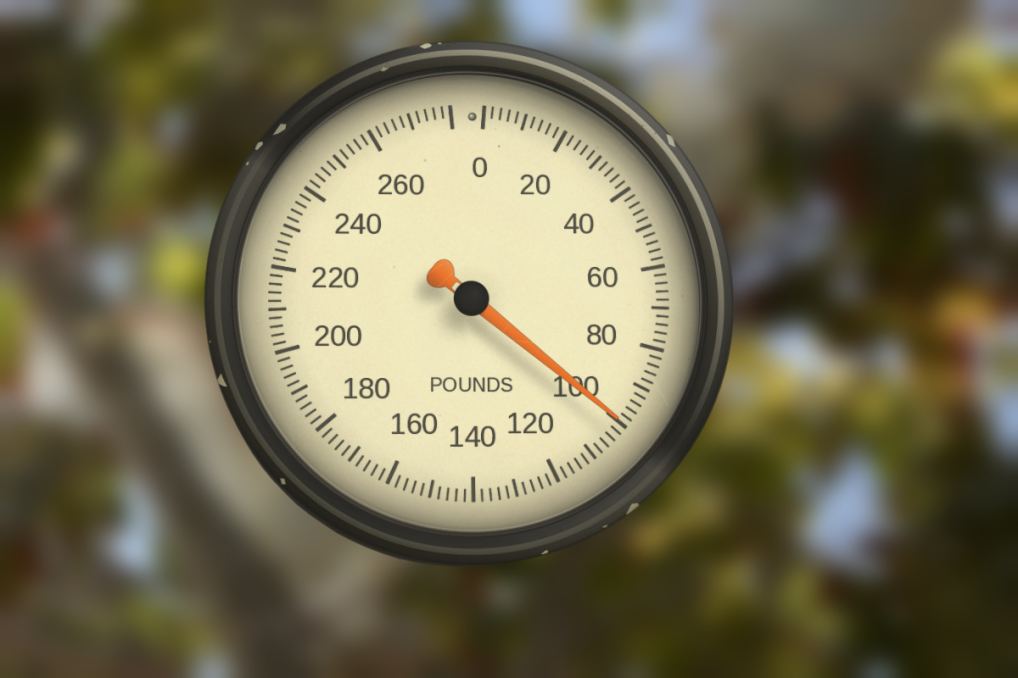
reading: {"value": 100, "unit": "lb"}
